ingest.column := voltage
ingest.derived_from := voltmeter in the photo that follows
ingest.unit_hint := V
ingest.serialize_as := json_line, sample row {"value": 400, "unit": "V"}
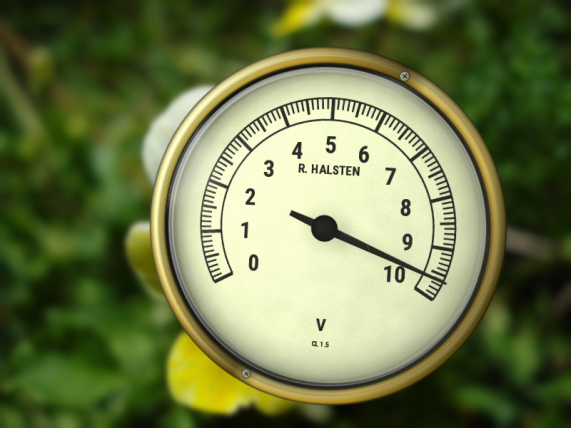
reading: {"value": 9.6, "unit": "V"}
